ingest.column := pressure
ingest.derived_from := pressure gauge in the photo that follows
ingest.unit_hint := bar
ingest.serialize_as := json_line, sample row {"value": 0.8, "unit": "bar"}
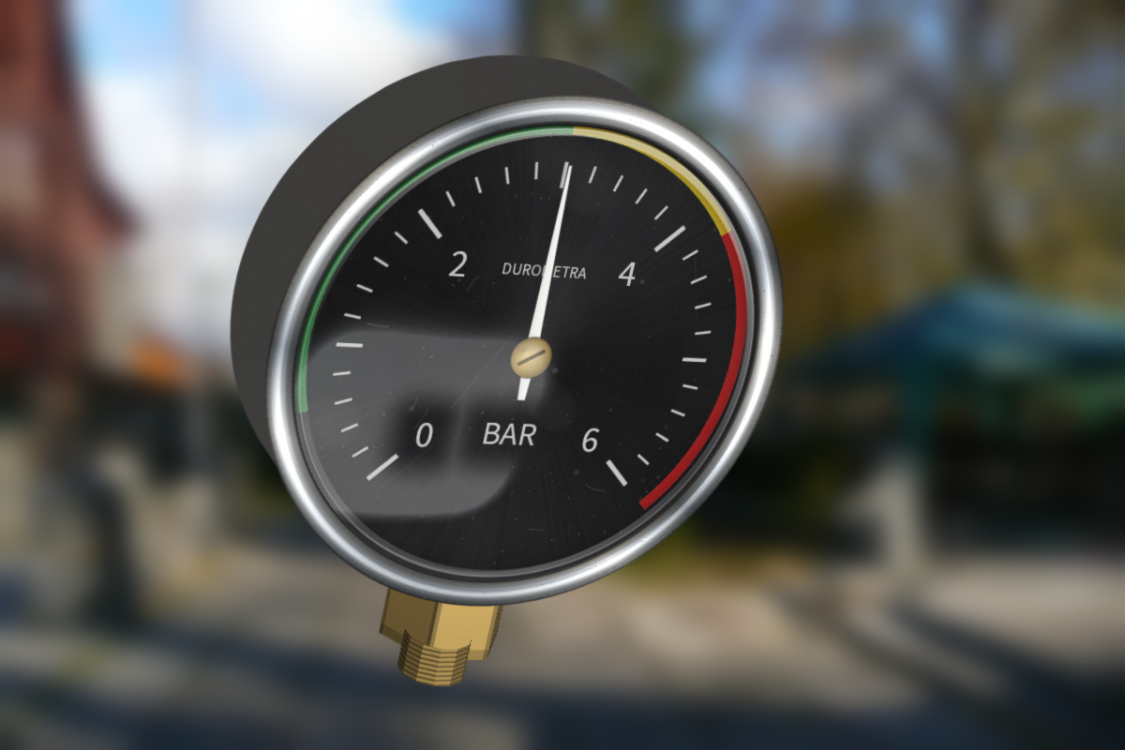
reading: {"value": 3, "unit": "bar"}
